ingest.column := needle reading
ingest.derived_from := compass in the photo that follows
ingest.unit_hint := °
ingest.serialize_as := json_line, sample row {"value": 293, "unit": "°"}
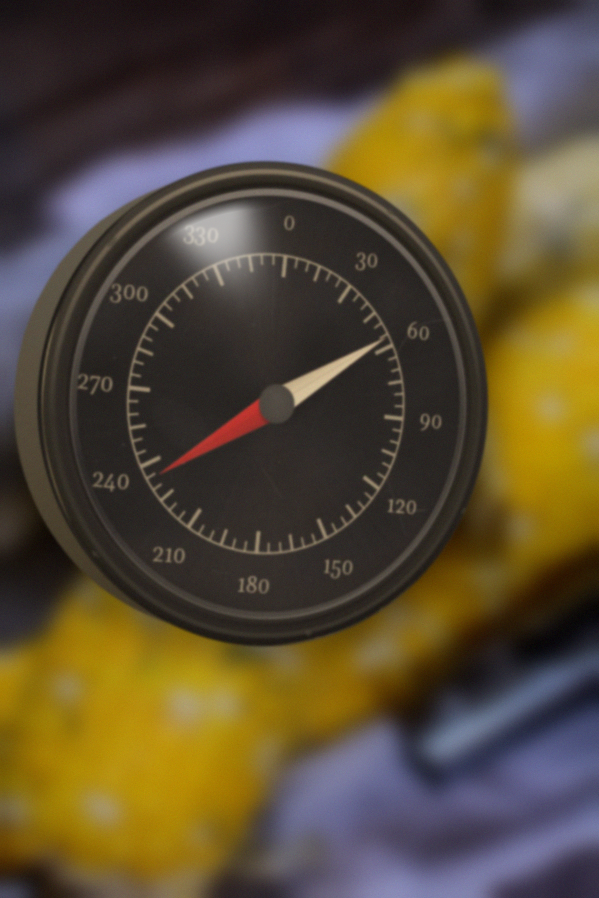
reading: {"value": 235, "unit": "°"}
